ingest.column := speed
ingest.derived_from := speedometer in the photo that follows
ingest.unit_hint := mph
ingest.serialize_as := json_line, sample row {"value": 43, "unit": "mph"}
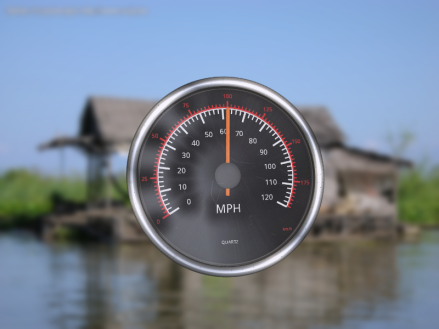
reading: {"value": 62, "unit": "mph"}
